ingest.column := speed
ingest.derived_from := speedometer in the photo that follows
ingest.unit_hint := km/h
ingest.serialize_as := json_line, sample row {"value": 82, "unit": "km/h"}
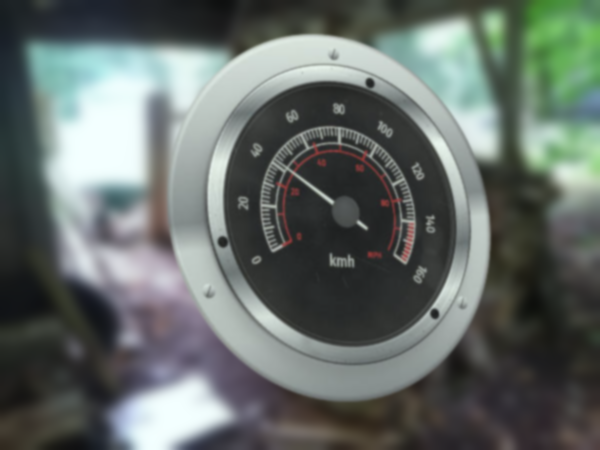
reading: {"value": 40, "unit": "km/h"}
